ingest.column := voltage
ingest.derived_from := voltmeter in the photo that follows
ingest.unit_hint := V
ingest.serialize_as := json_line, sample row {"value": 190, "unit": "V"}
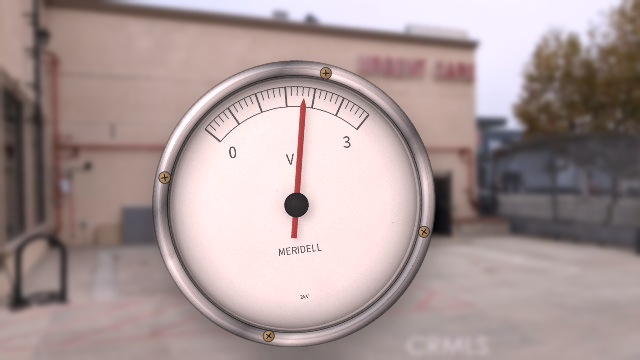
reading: {"value": 1.8, "unit": "V"}
